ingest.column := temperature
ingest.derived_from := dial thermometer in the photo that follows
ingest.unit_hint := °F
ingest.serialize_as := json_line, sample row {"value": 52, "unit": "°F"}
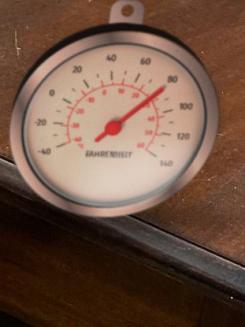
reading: {"value": 80, "unit": "°F"}
